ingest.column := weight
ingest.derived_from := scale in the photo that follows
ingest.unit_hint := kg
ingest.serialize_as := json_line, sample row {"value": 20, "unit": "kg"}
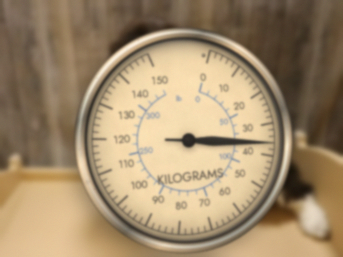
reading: {"value": 36, "unit": "kg"}
